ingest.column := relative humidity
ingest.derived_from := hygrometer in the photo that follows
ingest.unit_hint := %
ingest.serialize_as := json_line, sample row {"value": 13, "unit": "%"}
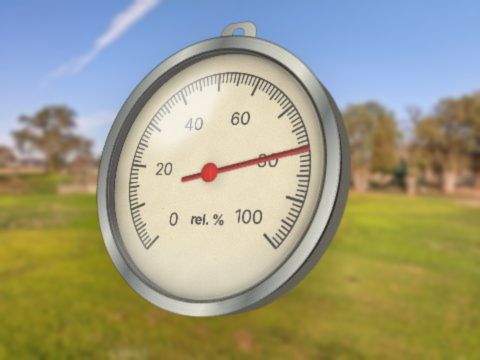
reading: {"value": 80, "unit": "%"}
